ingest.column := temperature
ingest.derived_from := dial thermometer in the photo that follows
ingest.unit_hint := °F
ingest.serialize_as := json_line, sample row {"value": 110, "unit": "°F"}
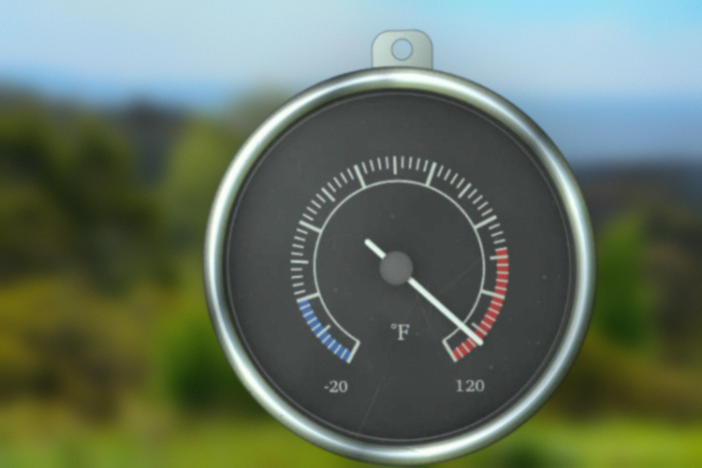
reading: {"value": 112, "unit": "°F"}
